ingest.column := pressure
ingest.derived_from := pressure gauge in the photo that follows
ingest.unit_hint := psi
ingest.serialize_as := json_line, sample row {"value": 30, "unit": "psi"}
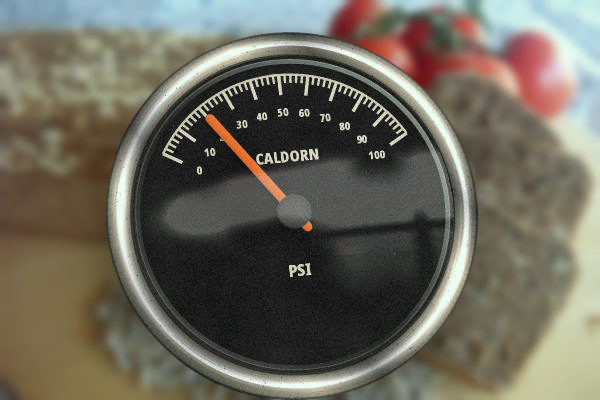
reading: {"value": 20, "unit": "psi"}
